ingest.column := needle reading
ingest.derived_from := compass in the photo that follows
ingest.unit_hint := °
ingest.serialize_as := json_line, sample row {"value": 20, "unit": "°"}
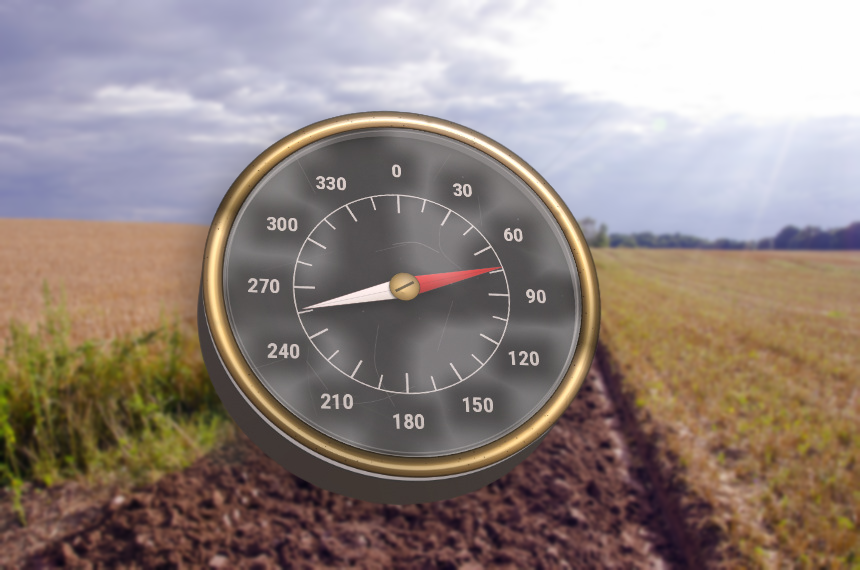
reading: {"value": 75, "unit": "°"}
